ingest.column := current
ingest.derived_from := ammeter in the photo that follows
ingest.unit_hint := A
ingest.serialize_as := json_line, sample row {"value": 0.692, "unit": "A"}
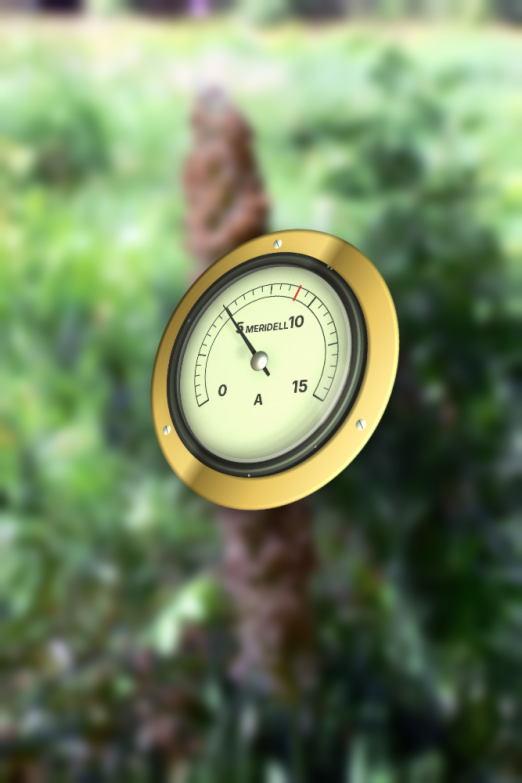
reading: {"value": 5, "unit": "A"}
